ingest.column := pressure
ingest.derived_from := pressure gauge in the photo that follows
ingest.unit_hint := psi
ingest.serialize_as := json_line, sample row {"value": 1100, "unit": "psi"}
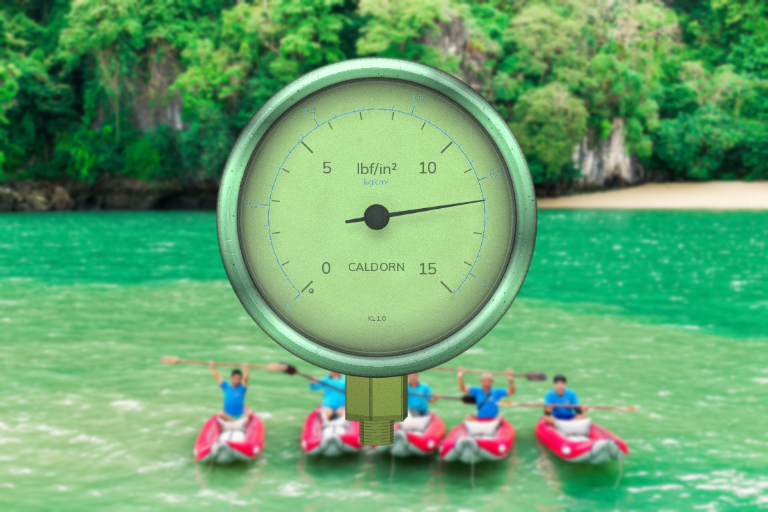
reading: {"value": 12, "unit": "psi"}
